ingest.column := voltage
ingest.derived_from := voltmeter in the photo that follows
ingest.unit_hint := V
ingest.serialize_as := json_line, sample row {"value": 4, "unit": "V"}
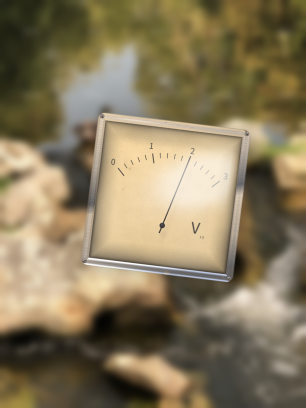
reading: {"value": 2, "unit": "V"}
